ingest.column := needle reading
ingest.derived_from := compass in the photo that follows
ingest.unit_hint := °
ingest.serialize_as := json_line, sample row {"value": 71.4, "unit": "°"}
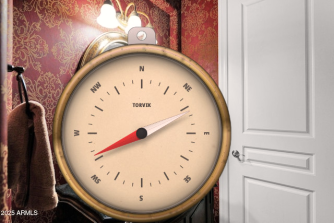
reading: {"value": 245, "unit": "°"}
